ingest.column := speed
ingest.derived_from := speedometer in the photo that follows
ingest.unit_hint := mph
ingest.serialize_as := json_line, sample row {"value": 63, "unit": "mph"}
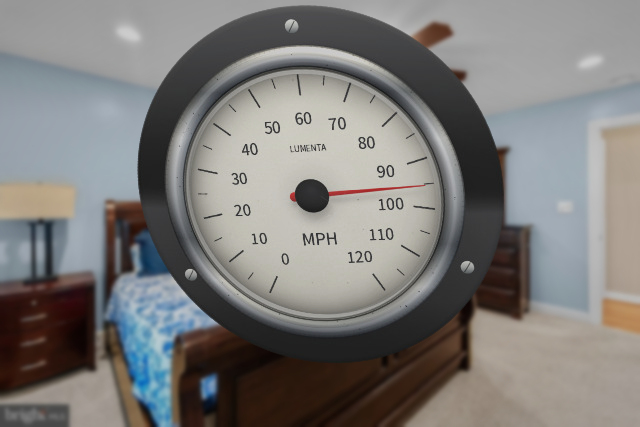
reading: {"value": 95, "unit": "mph"}
